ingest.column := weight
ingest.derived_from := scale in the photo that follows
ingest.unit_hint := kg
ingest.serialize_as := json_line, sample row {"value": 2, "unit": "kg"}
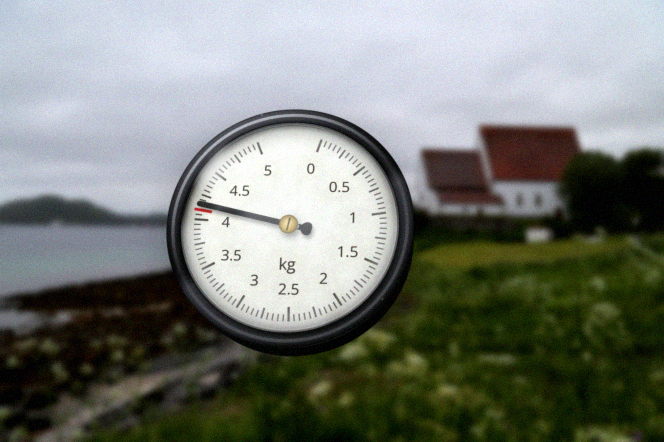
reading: {"value": 4.15, "unit": "kg"}
